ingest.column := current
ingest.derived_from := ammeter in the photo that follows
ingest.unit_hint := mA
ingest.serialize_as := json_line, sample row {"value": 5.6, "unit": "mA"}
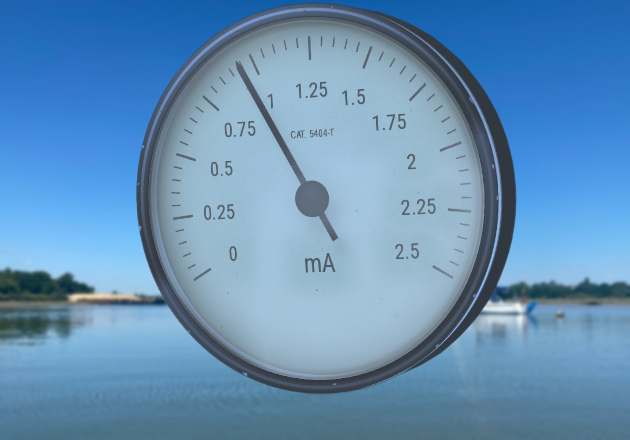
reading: {"value": 0.95, "unit": "mA"}
